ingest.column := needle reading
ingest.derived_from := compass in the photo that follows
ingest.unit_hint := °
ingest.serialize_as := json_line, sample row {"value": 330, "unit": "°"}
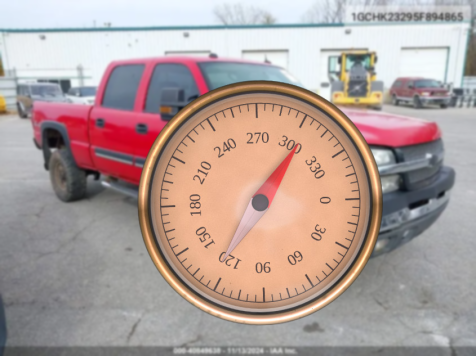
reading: {"value": 305, "unit": "°"}
